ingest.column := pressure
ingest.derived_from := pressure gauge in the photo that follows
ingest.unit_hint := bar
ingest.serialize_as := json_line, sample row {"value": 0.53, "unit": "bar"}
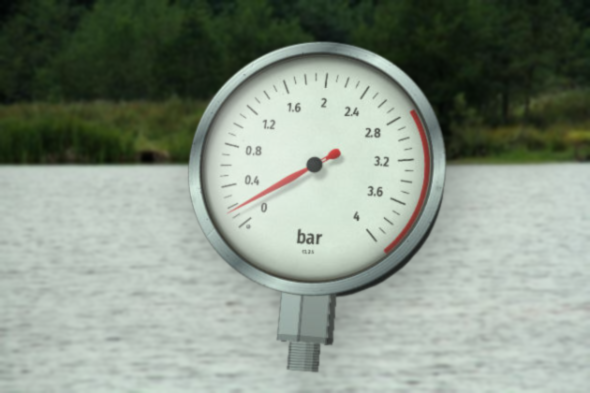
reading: {"value": 0.15, "unit": "bar"}
